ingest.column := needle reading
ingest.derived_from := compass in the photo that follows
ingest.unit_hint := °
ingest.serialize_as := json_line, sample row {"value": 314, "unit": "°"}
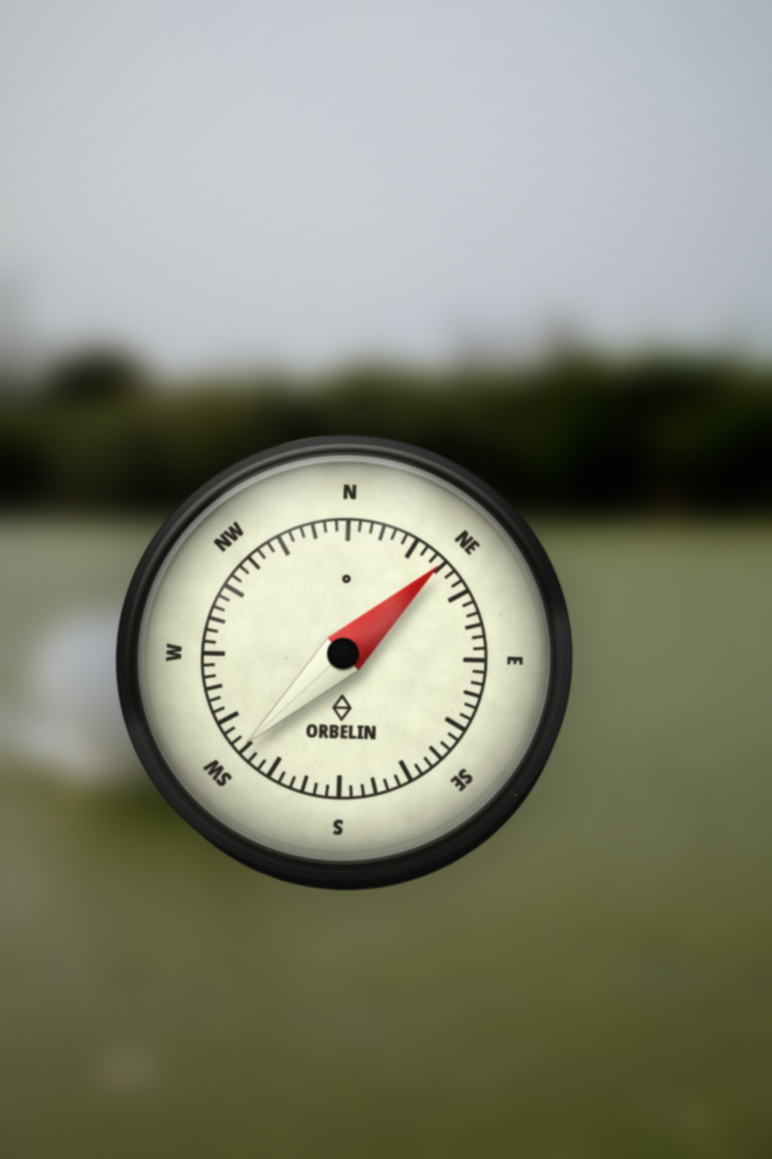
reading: {"value": 45, "unit": "°"}
